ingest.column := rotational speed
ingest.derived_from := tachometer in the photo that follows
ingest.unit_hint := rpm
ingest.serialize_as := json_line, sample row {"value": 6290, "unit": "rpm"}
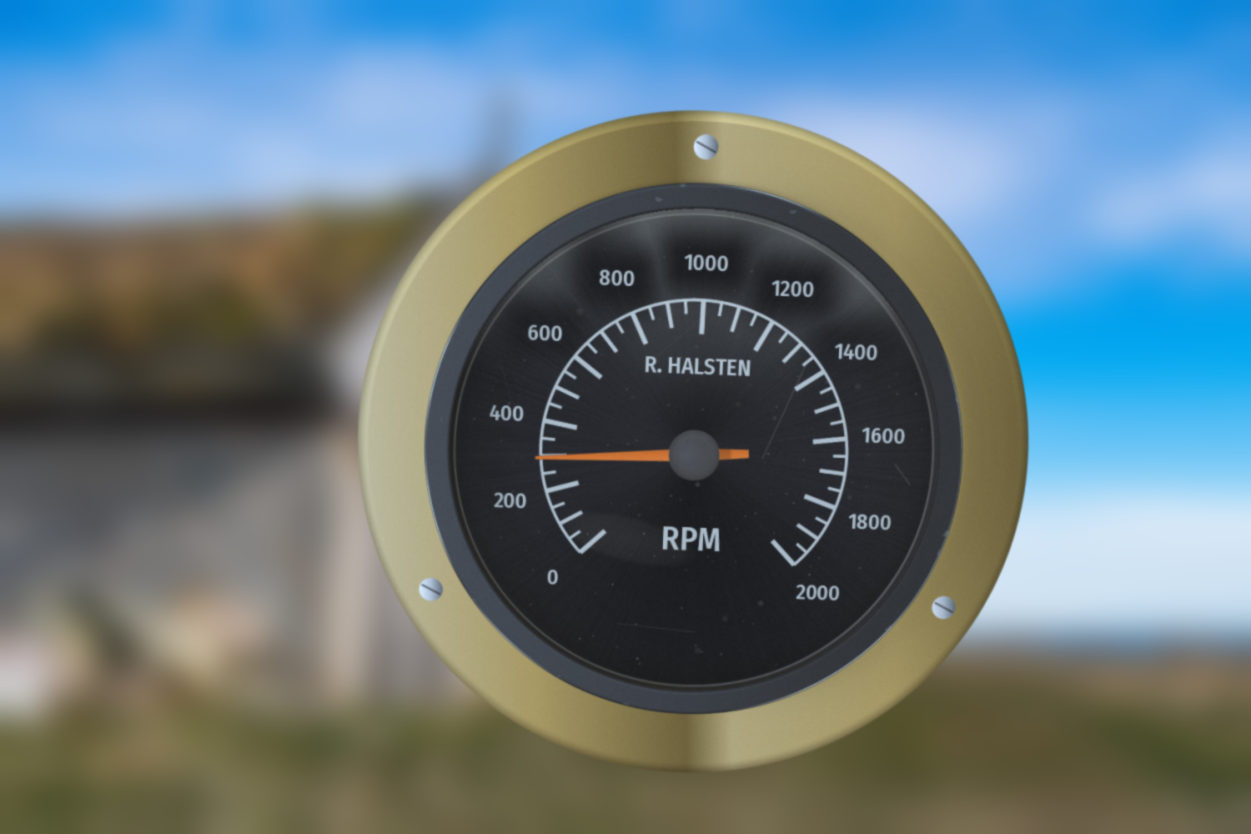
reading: {"value": 300, "unit": "rpm"}
